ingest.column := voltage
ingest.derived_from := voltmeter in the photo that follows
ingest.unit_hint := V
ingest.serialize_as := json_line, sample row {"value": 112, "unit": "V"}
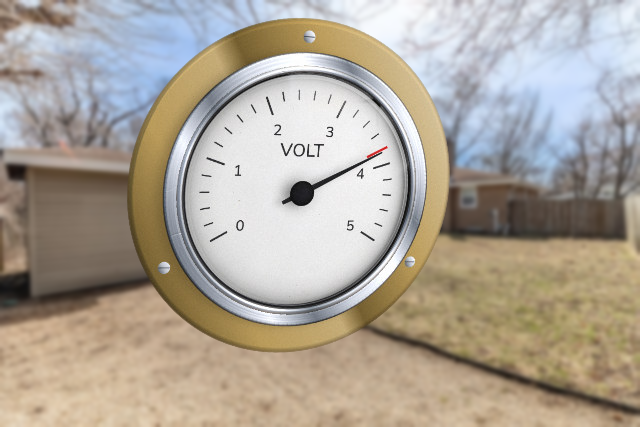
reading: {"value": 3.8, "unit": "V"}
